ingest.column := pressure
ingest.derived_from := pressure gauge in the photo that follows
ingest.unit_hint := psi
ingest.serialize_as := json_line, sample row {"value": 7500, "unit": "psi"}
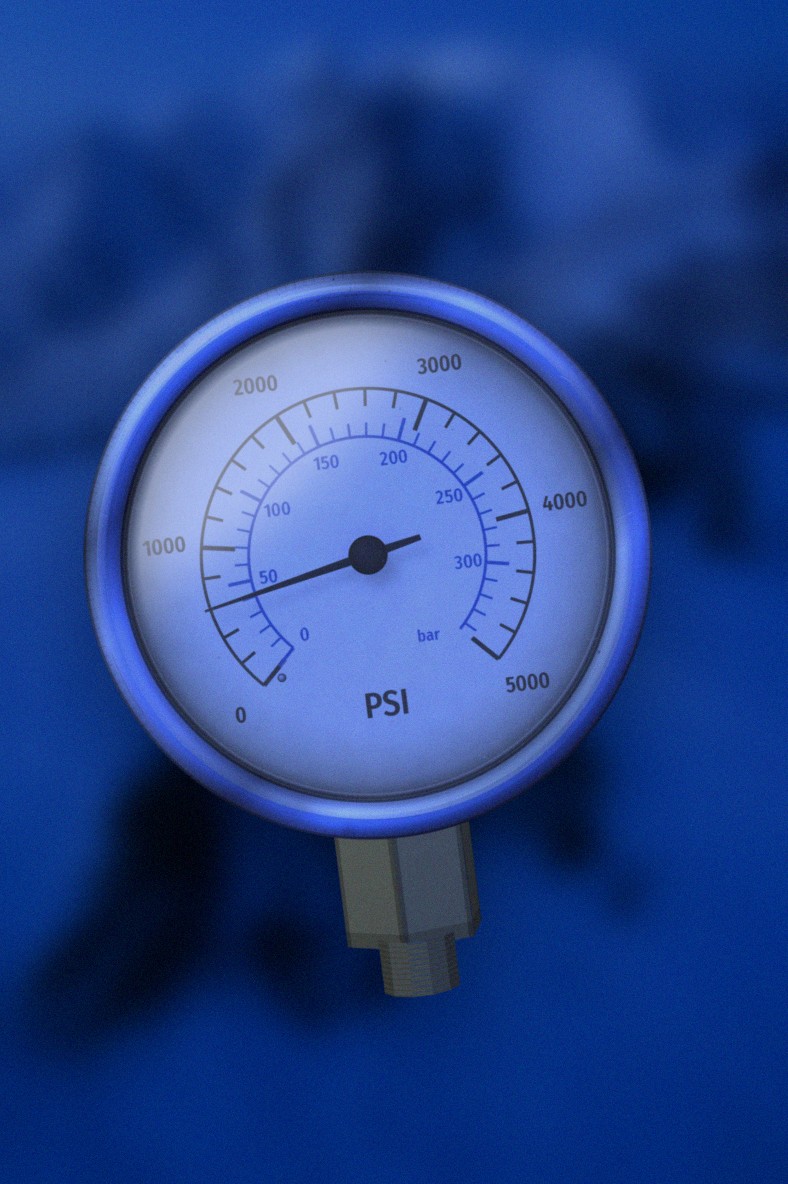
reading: {"value": 600, "unit": "psi"}
